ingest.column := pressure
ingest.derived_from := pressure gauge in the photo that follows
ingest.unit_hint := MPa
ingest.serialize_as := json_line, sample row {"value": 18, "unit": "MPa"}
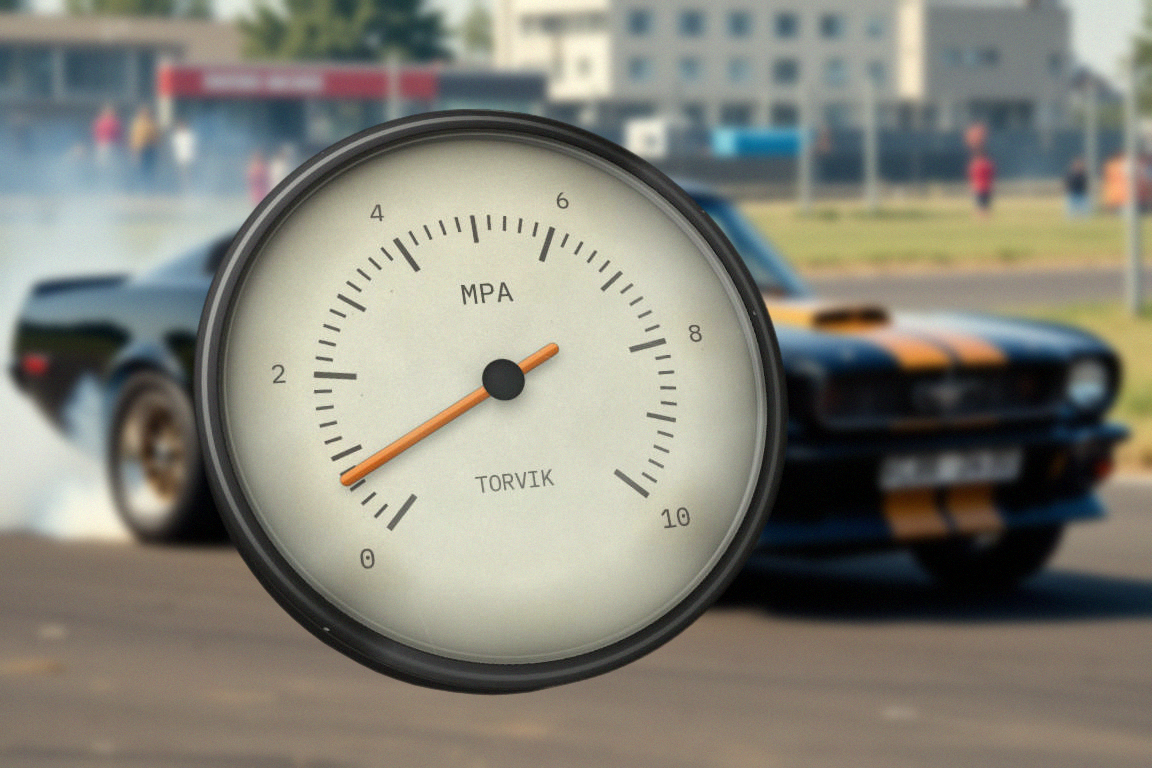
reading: {"value": 0.7, "unit": "MPa"}
